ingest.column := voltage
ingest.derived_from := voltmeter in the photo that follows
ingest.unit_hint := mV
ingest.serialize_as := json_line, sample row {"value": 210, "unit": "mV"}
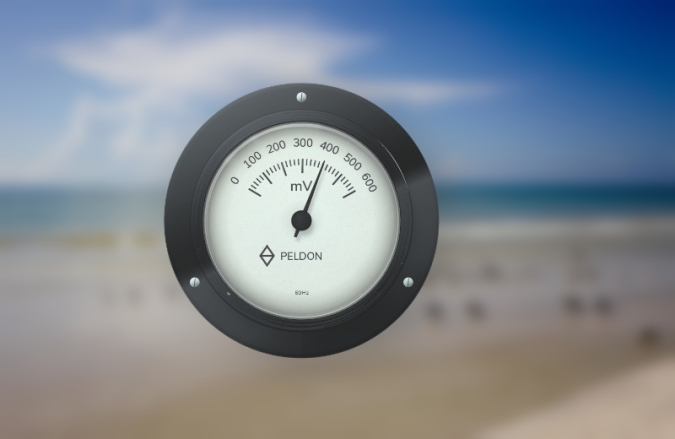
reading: {"value": 400, "unit": "mV"}
